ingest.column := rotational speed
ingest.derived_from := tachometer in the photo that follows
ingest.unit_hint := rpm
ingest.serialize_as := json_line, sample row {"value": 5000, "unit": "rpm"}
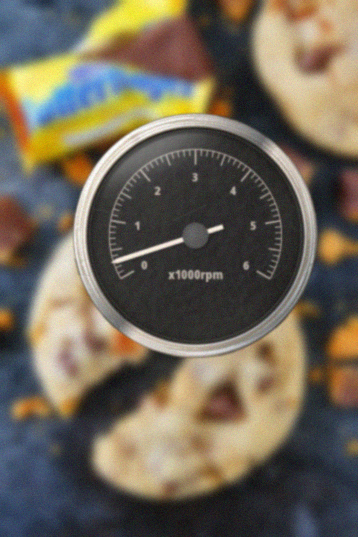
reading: {"value": 300, "unit": "rpm"}
